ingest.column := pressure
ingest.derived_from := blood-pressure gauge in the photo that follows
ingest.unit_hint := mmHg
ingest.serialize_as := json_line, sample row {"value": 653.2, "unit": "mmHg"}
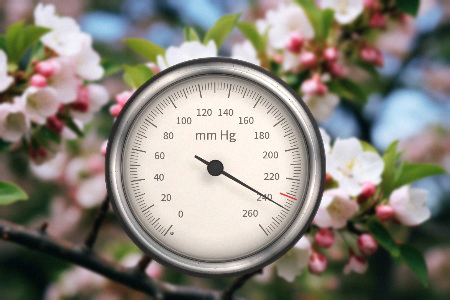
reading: {"value": 240, "unit": "mmHg"}
